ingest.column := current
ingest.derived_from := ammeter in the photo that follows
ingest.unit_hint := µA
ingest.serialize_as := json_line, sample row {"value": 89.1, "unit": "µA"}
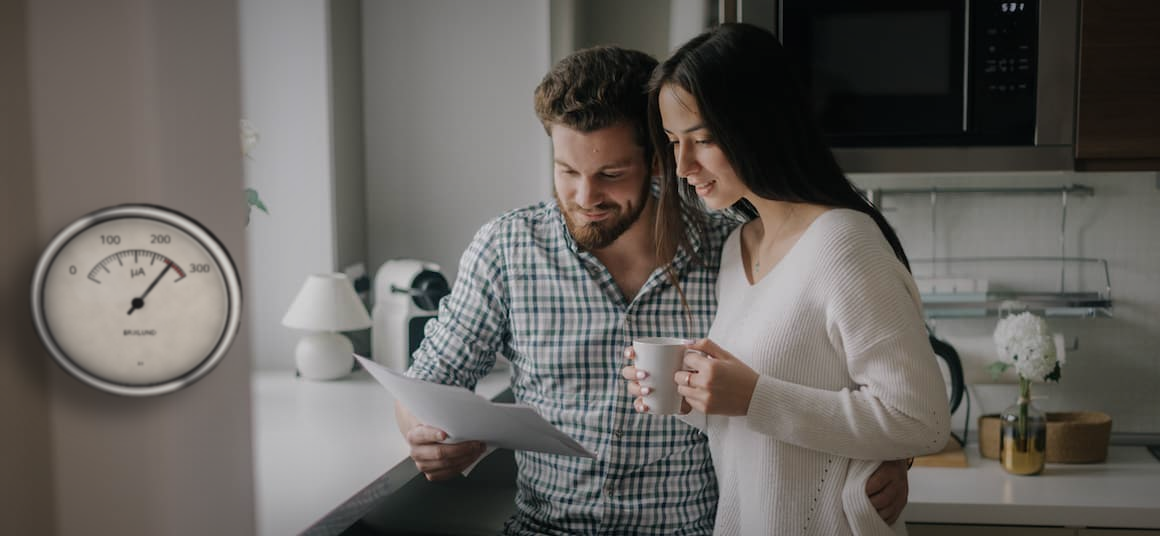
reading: {"value": 250, "unit": "µA"}
